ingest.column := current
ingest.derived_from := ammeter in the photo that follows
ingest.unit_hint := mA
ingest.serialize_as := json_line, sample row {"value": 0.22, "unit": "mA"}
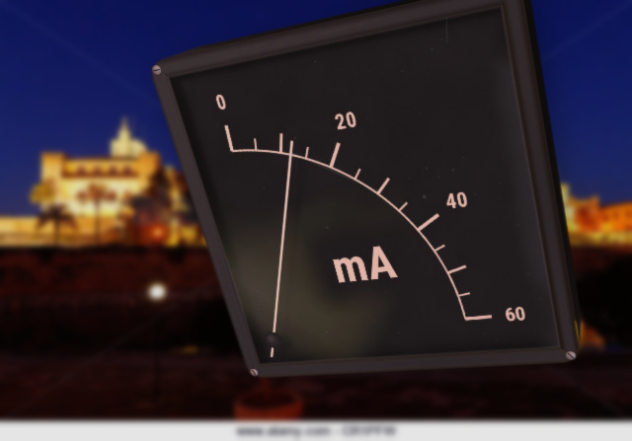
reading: {"value": 12.5, "unit": "mA"}
